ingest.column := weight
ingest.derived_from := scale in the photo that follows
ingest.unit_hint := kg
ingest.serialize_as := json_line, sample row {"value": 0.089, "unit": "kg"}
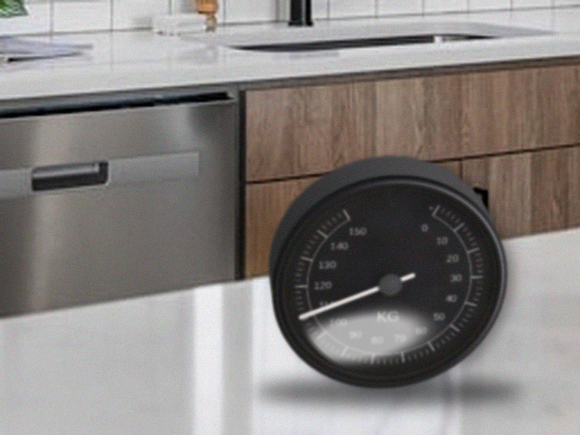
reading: {"value": 110, "unit": "kg"}
